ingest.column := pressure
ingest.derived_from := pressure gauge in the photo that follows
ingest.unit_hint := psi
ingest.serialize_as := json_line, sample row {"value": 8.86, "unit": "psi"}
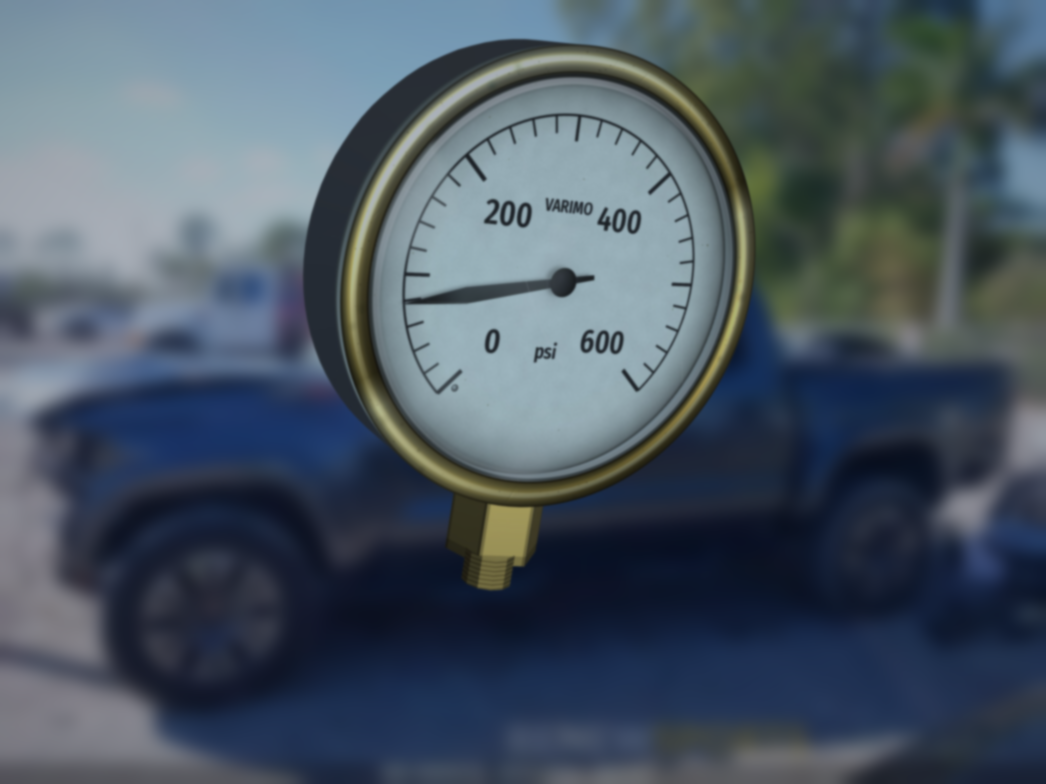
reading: {"value": 80, "unit": "psi"}
